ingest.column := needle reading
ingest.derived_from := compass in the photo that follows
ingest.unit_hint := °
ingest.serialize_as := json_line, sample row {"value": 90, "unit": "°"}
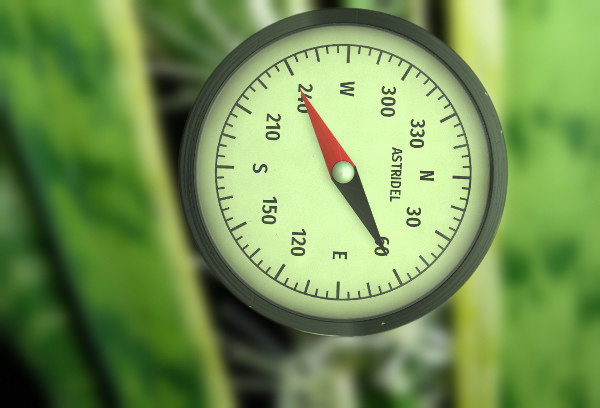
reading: {"value": 240, "unit": "°"}
